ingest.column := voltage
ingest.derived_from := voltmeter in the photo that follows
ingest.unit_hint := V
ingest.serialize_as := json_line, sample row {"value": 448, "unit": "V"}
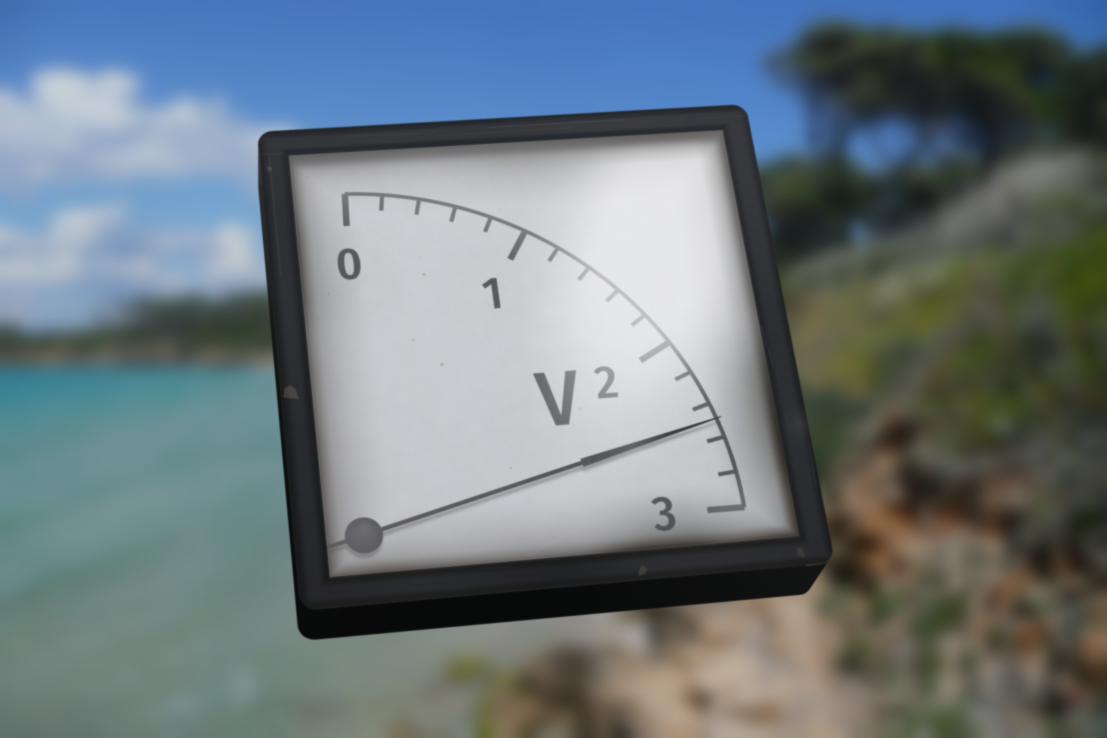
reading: {"value": 2.5, "unit": "V"}
